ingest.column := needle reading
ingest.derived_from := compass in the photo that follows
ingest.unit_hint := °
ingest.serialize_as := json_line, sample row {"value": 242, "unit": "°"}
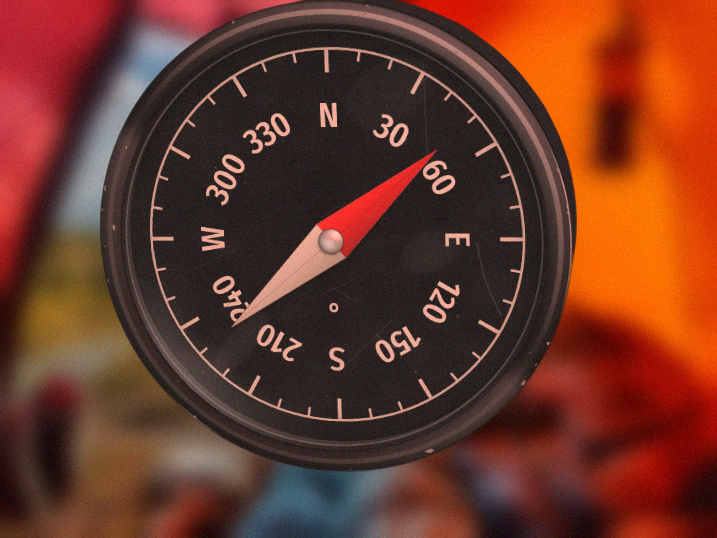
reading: {"value": 50, "unit": "°"}
